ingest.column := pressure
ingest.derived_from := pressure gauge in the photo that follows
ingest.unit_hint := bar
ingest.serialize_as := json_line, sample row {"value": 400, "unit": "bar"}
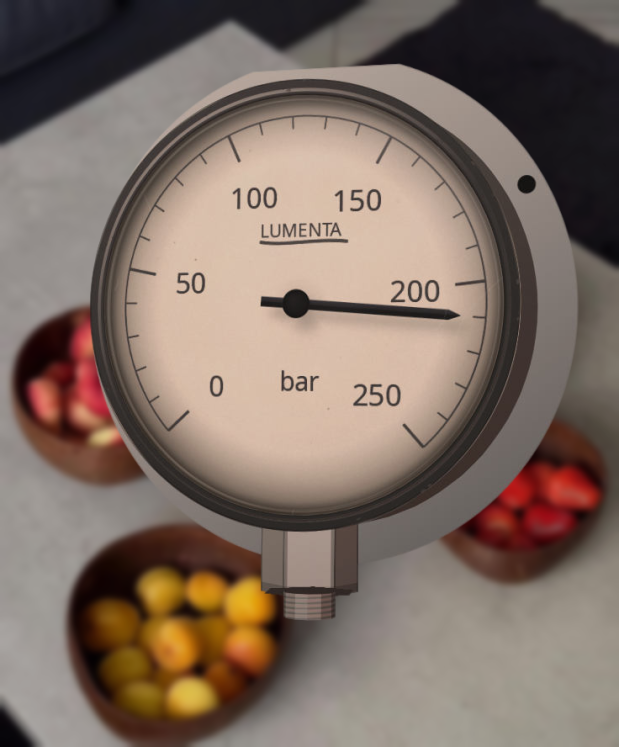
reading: {"value": 210, "unit": "bar"}
